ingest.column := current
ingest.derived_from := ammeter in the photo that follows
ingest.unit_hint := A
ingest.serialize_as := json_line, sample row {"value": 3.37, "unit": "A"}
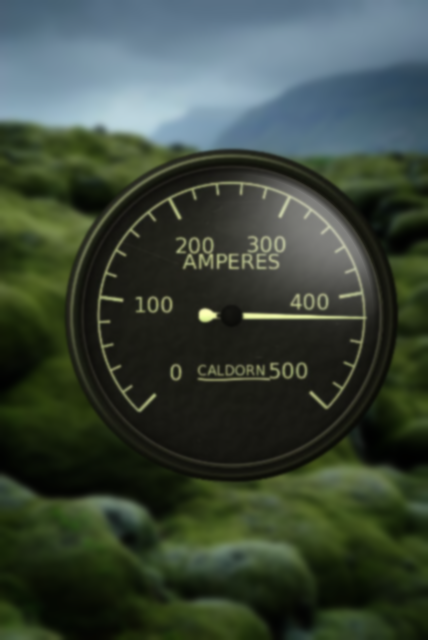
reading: {"value": 420, "unit": "A"}
